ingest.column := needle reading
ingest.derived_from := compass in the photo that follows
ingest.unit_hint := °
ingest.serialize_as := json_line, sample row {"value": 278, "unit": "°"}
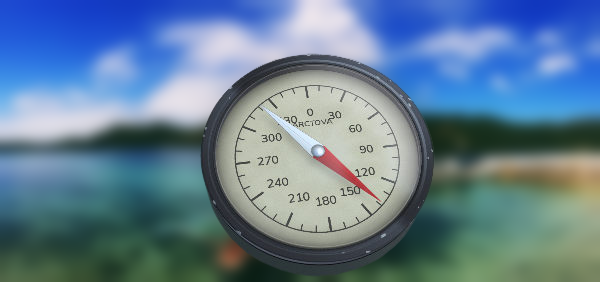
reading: {"value": 140, "unit": "°"}
